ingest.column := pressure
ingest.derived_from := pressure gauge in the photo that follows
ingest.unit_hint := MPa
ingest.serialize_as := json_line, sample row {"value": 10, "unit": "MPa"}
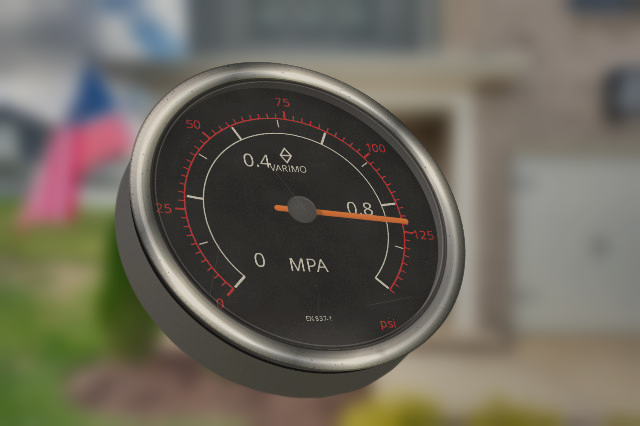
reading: {"value": 0.85, "unit": "MPa"}
